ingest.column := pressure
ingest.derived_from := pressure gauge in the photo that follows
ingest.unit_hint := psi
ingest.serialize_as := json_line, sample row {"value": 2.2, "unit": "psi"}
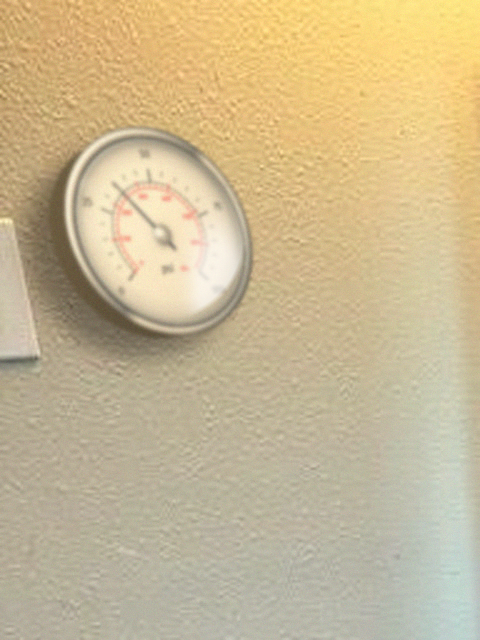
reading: {"value": 35, "unit": "psi"}
